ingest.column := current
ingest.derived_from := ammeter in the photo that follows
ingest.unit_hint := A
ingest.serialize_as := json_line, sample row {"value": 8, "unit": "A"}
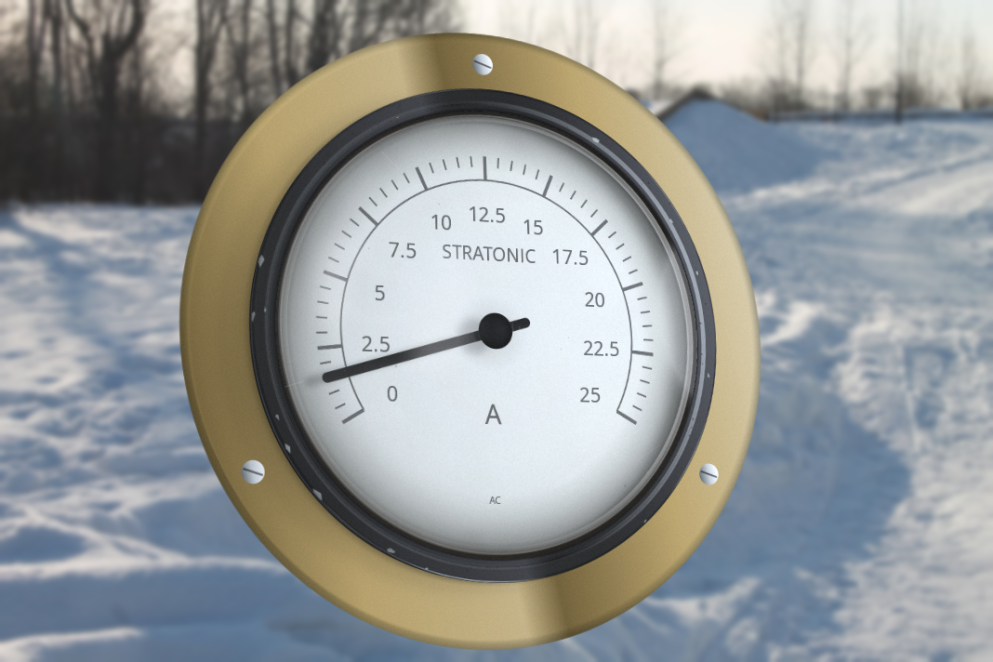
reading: {"value": 1.5, "unit": "A"}
